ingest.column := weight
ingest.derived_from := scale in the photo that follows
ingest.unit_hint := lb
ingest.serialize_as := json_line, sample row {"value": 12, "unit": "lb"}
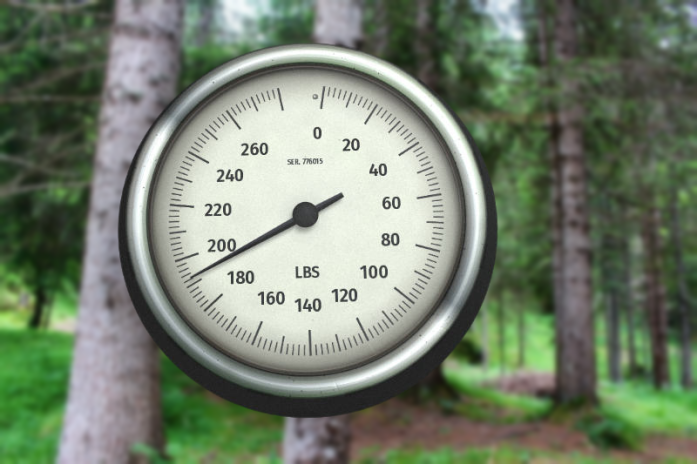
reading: {"value": 192, "unit": "lb"}
